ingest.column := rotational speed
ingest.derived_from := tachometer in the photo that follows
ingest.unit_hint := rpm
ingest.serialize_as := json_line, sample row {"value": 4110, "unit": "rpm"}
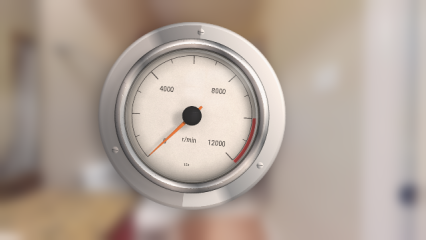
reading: {"value": 0, "unit": "rpm"}
